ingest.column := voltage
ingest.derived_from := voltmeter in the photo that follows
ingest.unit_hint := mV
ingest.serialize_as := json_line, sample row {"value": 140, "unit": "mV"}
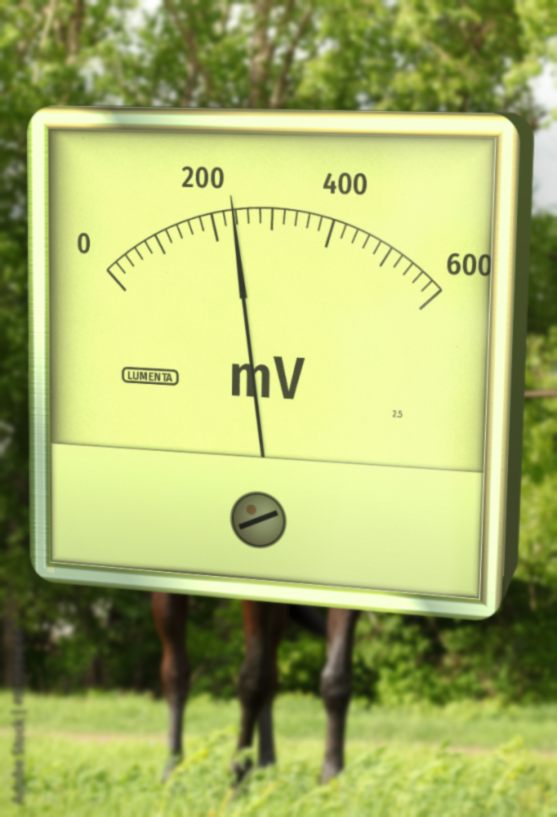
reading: {"value": 240, "unit": "mV"}
